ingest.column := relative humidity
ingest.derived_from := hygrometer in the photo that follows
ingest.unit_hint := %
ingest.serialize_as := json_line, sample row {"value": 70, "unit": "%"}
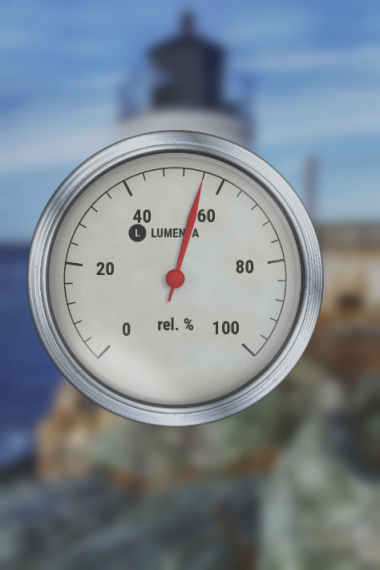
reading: {"value": 56, "unit": "%"}
